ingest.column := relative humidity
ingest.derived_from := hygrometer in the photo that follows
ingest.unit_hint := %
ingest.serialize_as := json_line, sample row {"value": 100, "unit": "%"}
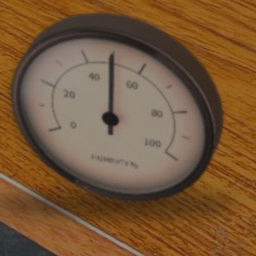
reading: {"value": 50, "unit": "%"}
